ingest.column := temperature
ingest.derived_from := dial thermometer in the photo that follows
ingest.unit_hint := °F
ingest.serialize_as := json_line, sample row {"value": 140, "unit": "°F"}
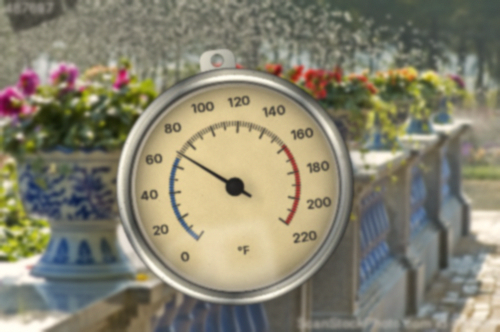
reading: {"value": 70, "unit": "°F"}
